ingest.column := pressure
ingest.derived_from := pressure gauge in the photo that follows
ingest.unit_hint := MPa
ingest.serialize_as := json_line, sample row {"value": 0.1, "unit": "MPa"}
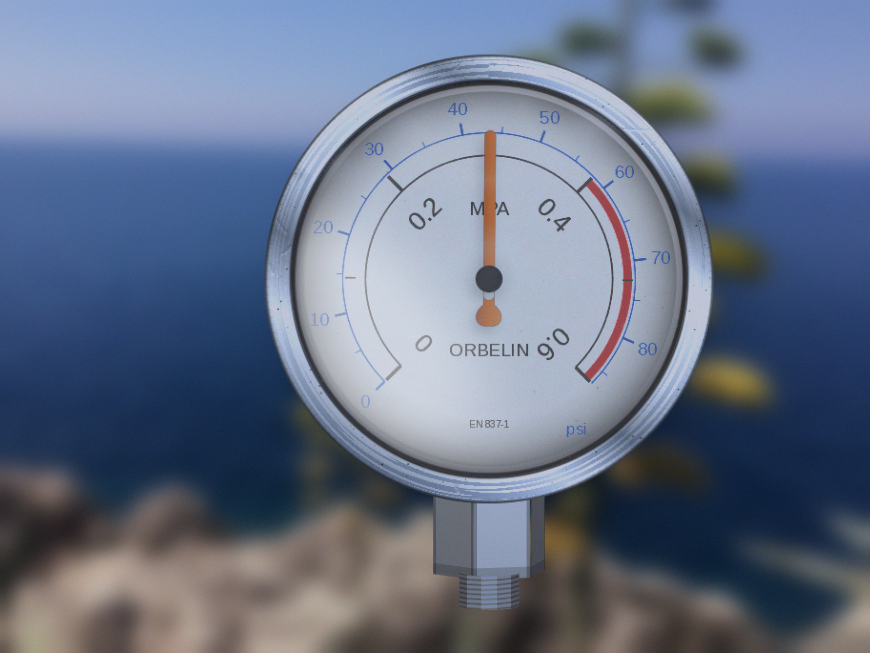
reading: {"value": 0.3, "unit": "MPa"}
